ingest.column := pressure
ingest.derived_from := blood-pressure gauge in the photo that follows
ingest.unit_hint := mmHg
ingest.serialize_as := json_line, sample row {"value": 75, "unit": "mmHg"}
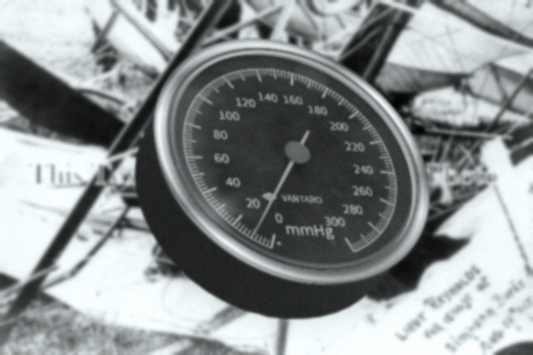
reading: {"value": 10, "unit": "mmHg"}
